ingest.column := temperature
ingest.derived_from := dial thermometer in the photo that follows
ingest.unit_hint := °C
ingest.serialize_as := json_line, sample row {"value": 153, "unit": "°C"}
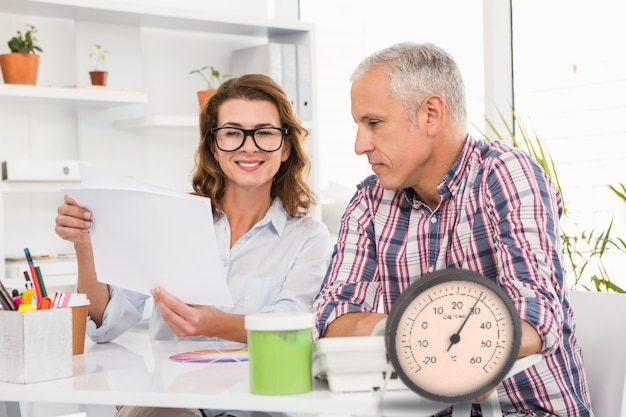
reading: {"value": 28, "unit": "°C"}
